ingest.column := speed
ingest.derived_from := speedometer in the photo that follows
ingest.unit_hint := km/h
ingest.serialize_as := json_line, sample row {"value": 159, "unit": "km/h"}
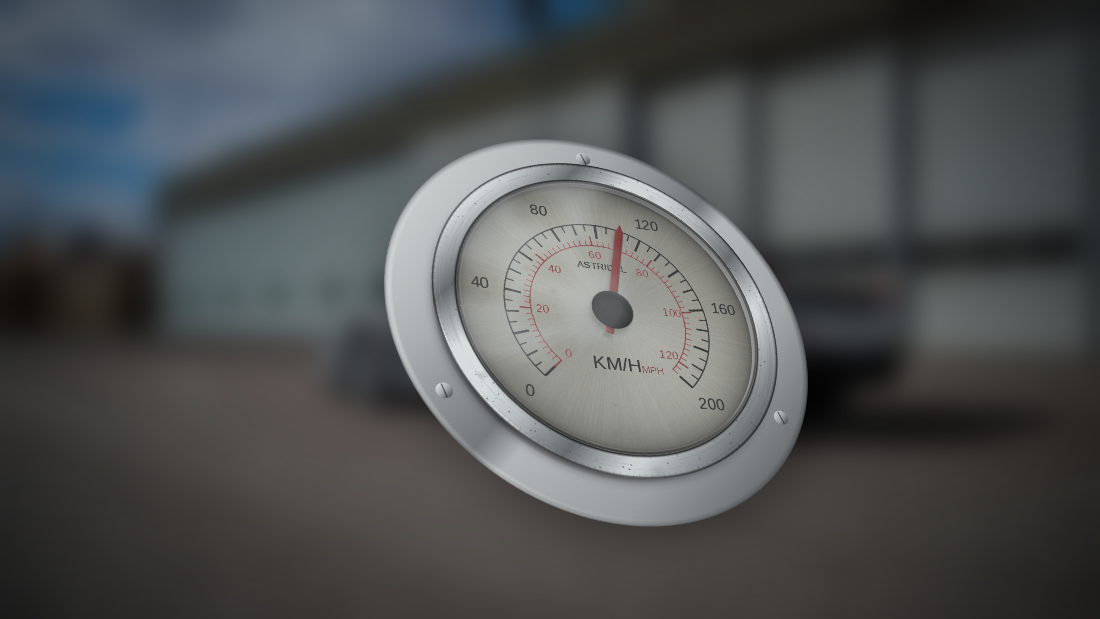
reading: {"value": 110, "unit": "km/h"}
